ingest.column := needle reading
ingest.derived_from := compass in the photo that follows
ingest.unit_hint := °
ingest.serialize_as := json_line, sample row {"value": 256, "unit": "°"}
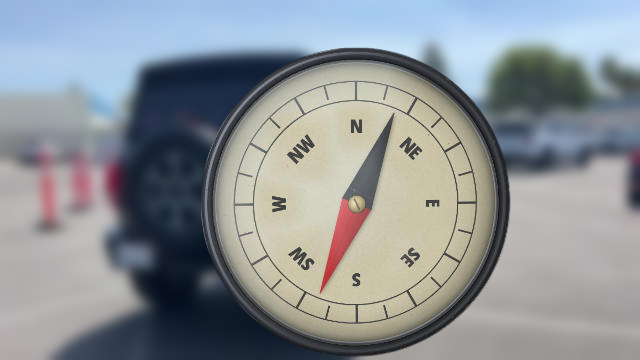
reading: {"value": 202.5, "unit": "°"}
